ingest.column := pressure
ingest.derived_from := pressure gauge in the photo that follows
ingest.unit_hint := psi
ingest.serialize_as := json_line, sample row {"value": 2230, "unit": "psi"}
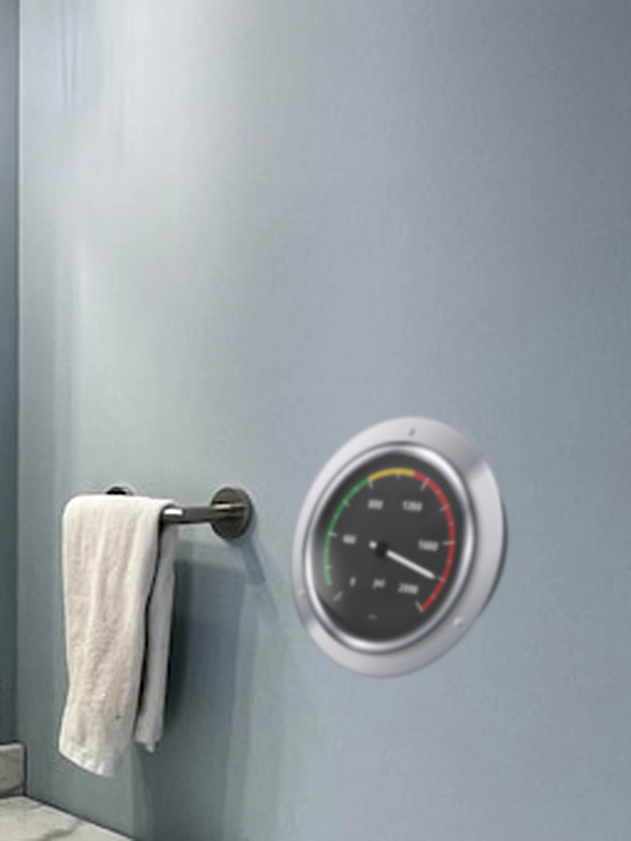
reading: {"value": 1800, "unit": "psi"}
